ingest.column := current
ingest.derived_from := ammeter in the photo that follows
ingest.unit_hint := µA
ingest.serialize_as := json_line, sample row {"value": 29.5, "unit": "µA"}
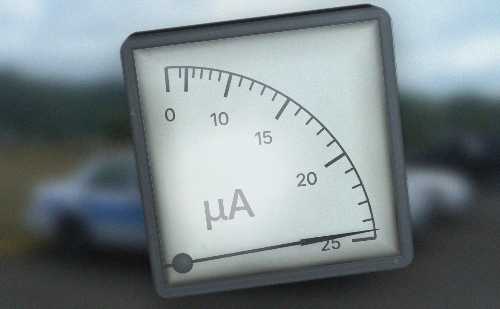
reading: {"value": 24.5, "unit": "µA"}
